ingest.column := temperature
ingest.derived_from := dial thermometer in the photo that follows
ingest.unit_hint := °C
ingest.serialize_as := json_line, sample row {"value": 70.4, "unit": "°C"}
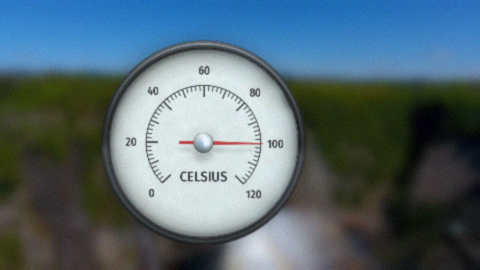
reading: {"value": 100, "unit": "°C"}
